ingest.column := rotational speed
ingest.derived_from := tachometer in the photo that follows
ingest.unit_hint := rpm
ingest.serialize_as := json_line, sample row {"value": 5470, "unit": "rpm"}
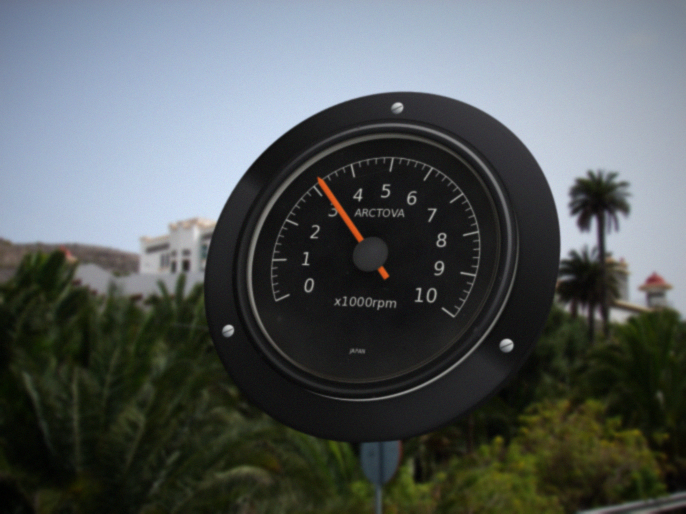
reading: {"value": 3200, "unit": "rpm"}
